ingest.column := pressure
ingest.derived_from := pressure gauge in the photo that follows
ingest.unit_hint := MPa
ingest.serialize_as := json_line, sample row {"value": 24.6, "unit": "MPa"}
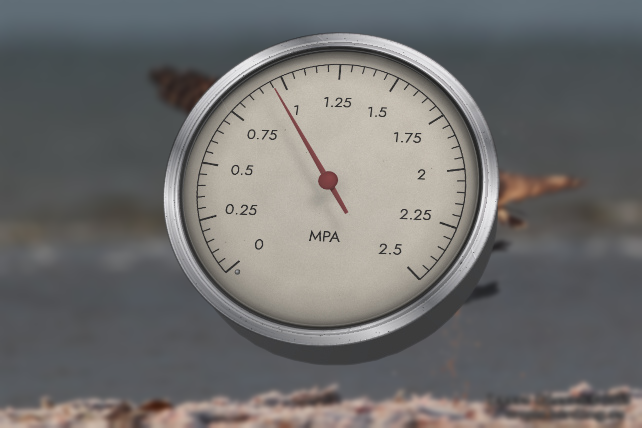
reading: {"value": 0.95, "unit": "MPa"}
